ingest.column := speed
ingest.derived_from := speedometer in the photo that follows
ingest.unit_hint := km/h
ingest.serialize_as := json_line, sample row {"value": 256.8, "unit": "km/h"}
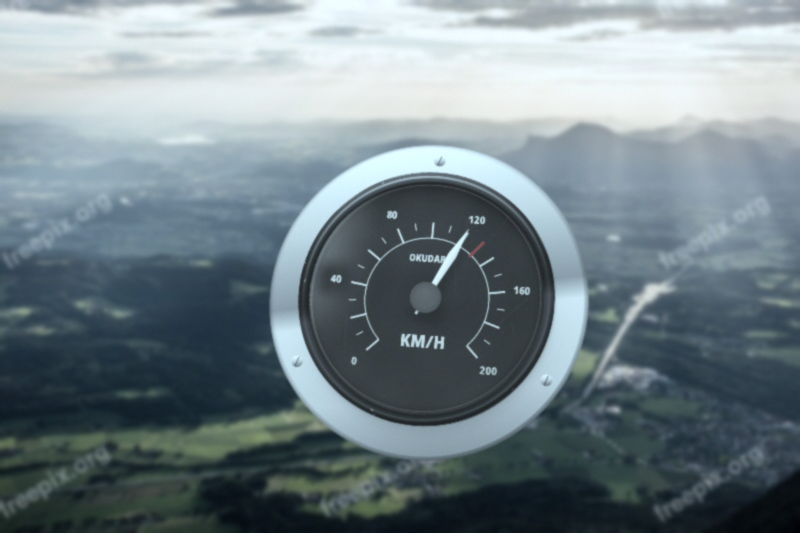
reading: {"value": 120, "unit": "km/h"}
